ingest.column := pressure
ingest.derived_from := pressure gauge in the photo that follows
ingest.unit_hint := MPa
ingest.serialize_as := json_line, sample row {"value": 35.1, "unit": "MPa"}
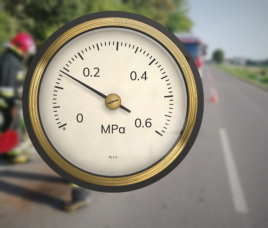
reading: {"value": 0.14, "unit": "MPa"}
